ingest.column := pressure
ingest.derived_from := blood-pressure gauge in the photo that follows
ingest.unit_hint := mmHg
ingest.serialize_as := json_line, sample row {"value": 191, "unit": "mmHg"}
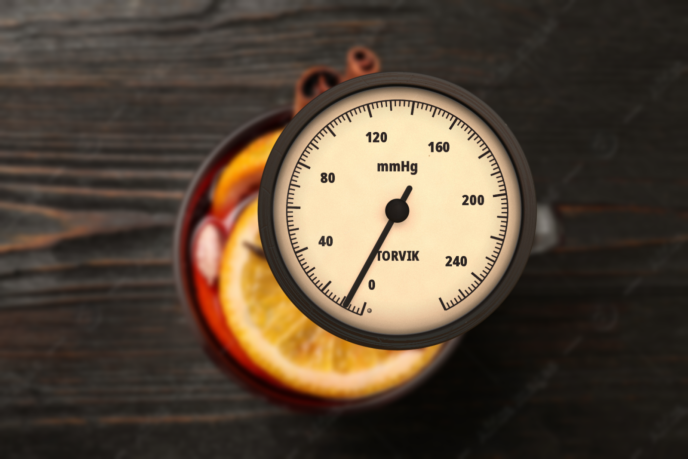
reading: {"value": 8, "unit": "mmHg"}
